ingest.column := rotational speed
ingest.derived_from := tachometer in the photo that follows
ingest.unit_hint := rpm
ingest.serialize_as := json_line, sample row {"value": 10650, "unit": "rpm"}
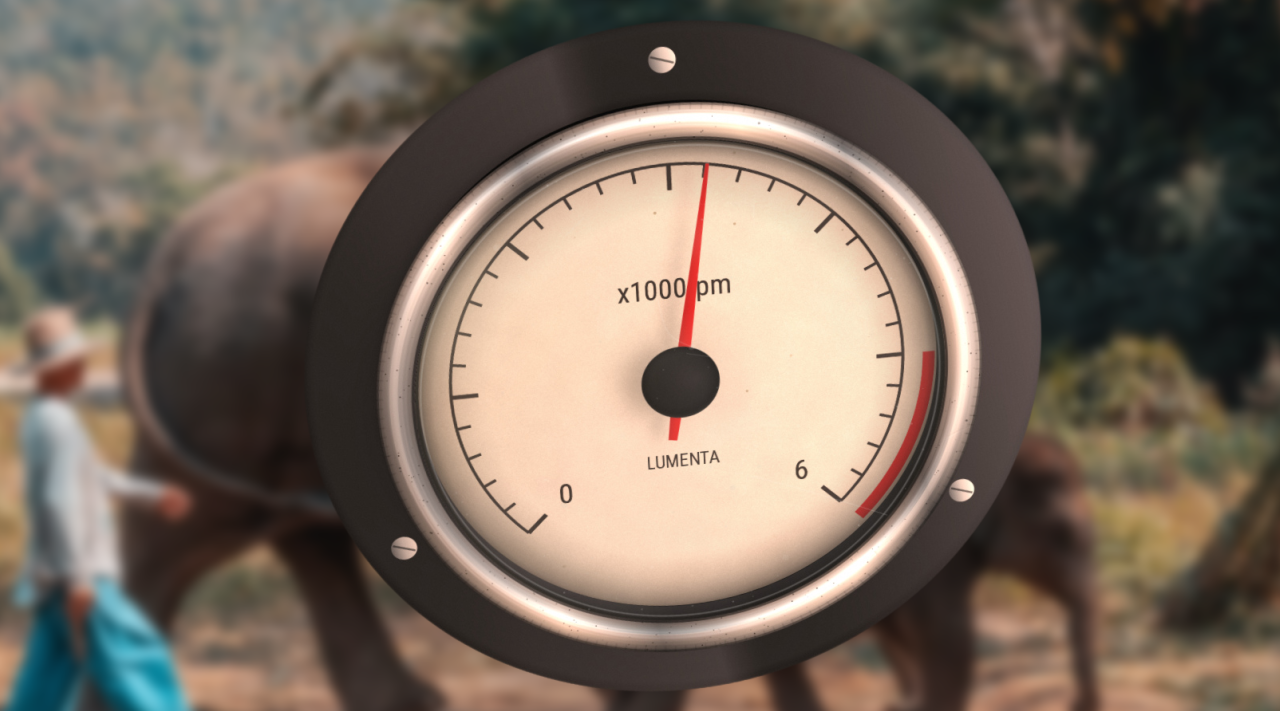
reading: {"value": 3200, "unit": "rpm"}
